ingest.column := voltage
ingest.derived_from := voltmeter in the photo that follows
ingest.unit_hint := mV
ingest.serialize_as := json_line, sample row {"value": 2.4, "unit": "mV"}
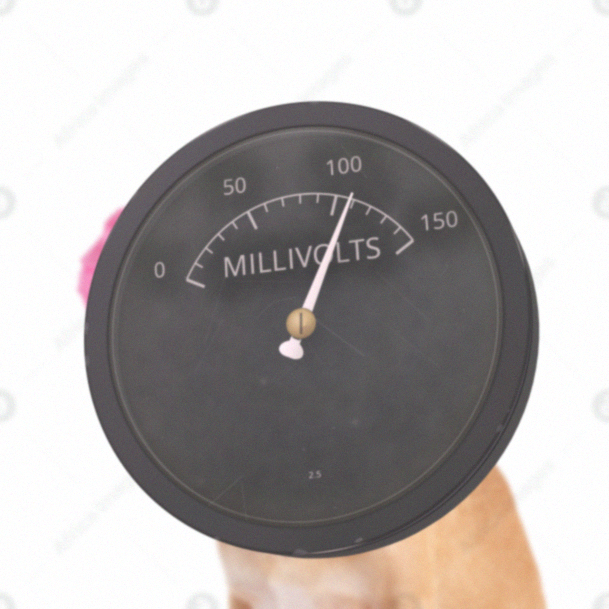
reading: {"value": 110, "unit": "mV"}
